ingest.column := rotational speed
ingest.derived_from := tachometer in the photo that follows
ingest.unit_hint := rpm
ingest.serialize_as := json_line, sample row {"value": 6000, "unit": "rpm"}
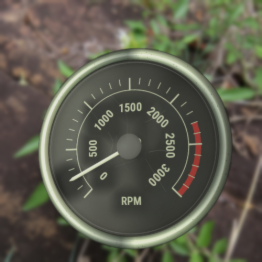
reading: {"value": 200, "unit": "rpm"}
